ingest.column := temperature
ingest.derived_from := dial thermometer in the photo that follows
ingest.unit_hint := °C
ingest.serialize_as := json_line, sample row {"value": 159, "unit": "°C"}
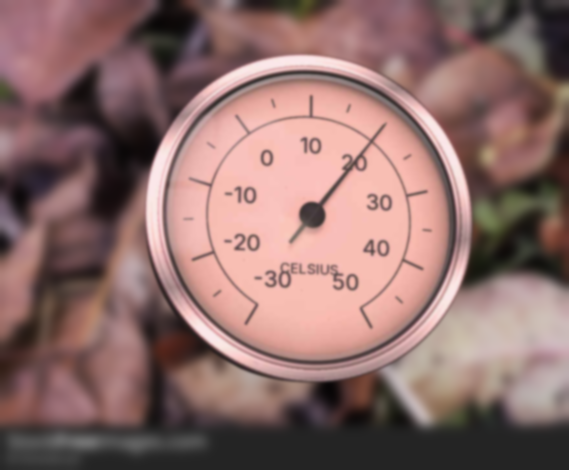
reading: {"value": 20, "unit": "°C"}
